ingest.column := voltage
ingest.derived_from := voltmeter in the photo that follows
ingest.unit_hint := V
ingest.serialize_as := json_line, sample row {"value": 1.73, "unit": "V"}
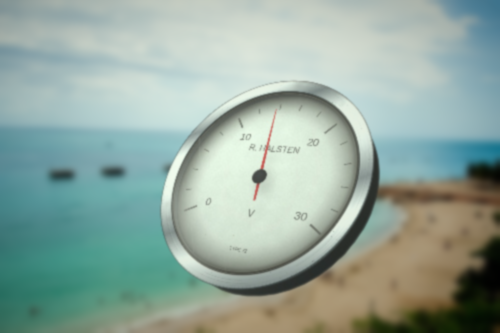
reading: {"value": 14, "unit": "V"}
